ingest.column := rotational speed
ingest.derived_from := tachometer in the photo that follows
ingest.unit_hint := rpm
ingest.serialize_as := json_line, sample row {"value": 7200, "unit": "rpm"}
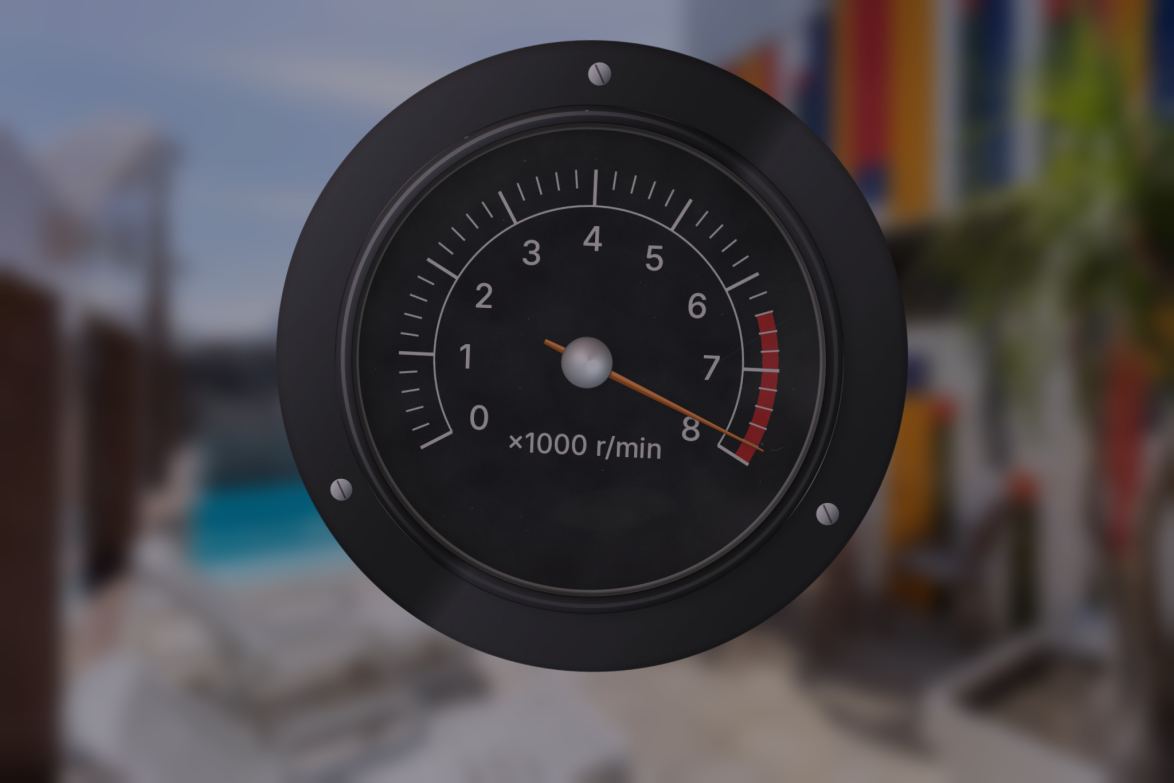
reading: {"value": 7800, "unit": "rpm"}
